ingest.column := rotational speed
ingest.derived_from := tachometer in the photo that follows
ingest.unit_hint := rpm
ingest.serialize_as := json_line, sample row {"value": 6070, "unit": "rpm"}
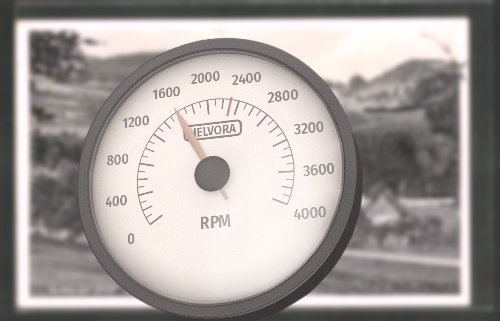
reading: {"value": 1600, "unit": "rpm"}
